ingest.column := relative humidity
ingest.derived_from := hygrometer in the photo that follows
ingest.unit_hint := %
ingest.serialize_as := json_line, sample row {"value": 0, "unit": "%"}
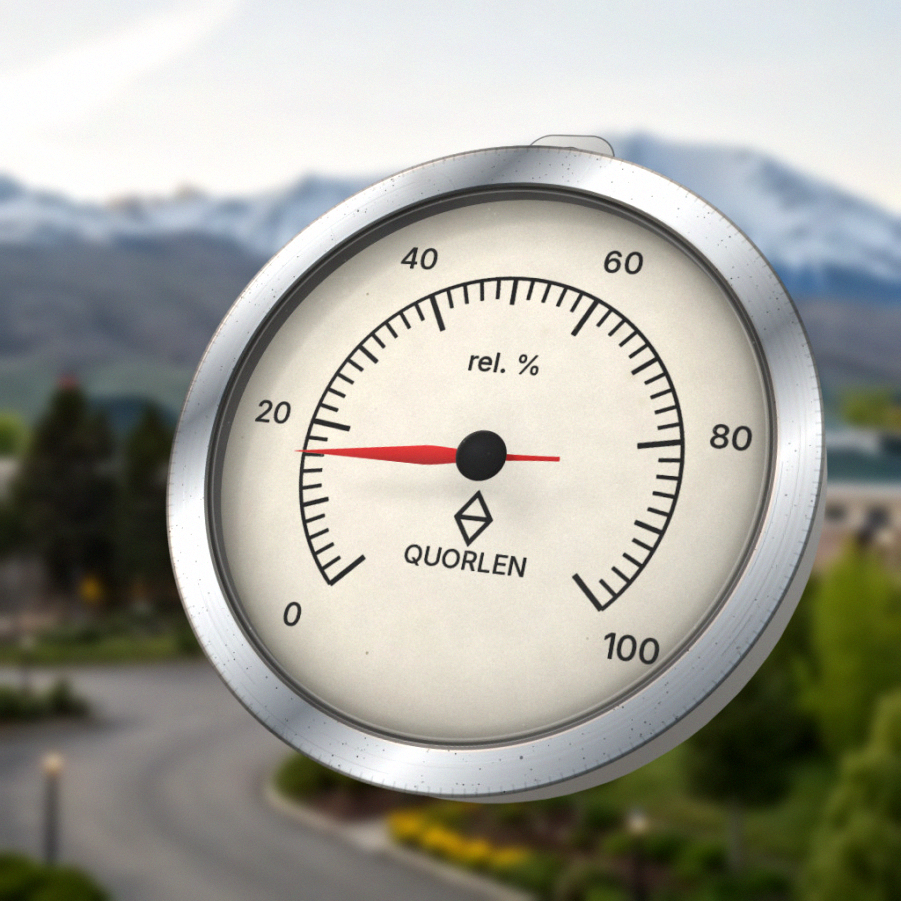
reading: {"value": 16, "unit": "%"}
